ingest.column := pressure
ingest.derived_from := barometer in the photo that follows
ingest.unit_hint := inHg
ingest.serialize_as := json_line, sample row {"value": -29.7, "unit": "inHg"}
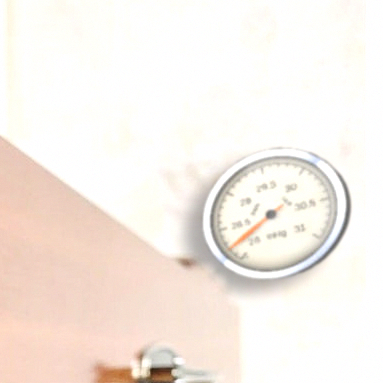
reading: {"value": 28.2, "unit": "inHg"}
